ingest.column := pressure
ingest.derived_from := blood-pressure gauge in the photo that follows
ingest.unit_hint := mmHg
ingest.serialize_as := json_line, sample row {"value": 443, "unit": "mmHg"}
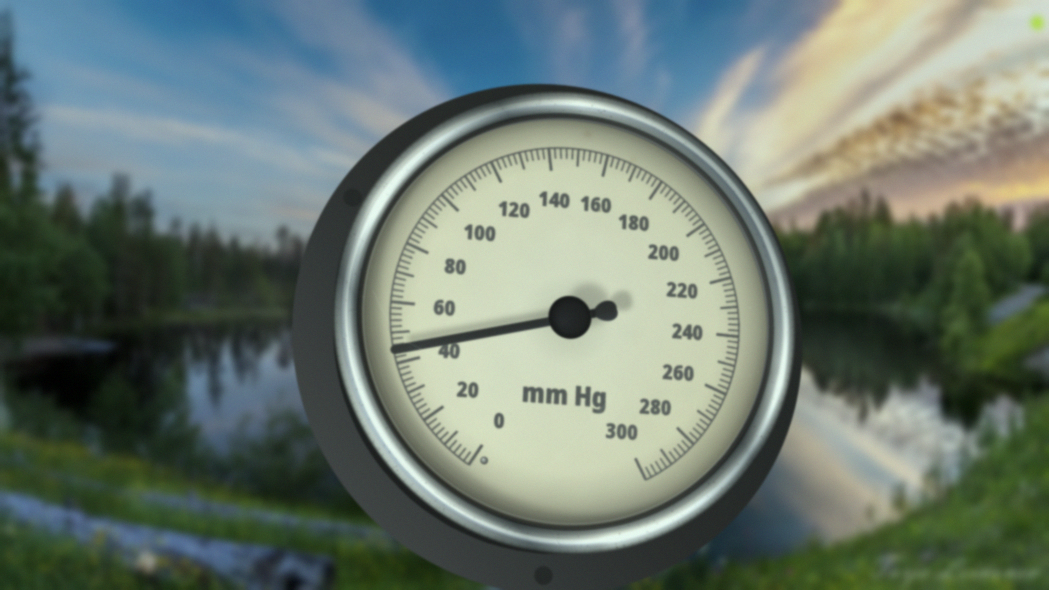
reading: {"value": 44, "unit": "mmHg"}
